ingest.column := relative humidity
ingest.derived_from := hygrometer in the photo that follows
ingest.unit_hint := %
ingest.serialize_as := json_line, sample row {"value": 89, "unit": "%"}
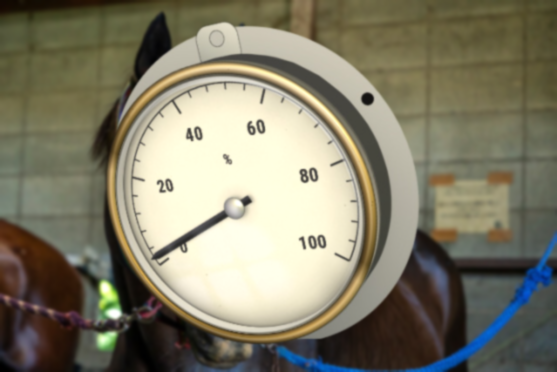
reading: {"value": 2, "unit": "%"}
